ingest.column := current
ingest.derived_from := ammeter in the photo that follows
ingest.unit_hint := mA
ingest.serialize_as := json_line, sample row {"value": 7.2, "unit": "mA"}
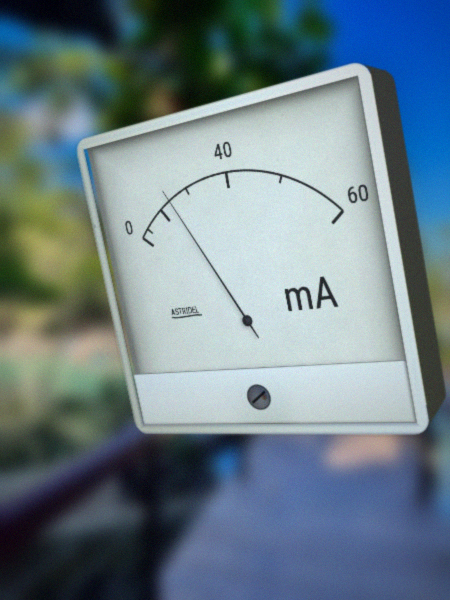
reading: {"value": 25, "unit": "mA"}
